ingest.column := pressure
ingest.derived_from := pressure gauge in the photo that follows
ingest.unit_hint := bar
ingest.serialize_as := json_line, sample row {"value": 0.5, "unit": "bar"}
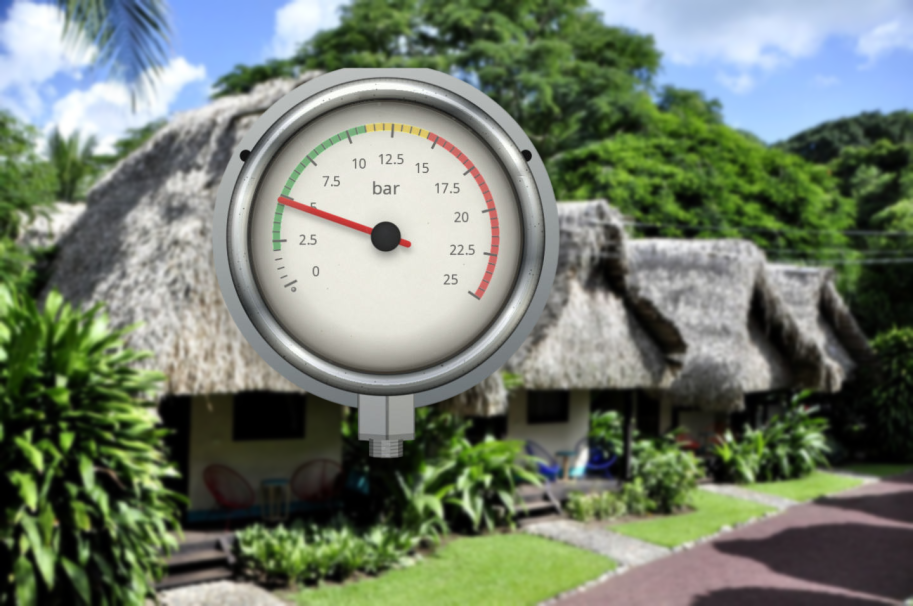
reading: {"value": 4.75, "unit": "bar"}
